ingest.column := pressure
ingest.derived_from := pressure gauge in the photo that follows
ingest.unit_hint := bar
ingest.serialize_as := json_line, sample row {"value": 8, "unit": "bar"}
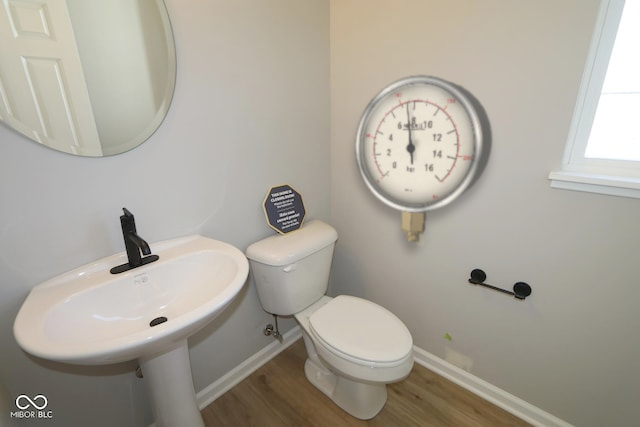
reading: {"value": 7.5, "unit": "bar"}
